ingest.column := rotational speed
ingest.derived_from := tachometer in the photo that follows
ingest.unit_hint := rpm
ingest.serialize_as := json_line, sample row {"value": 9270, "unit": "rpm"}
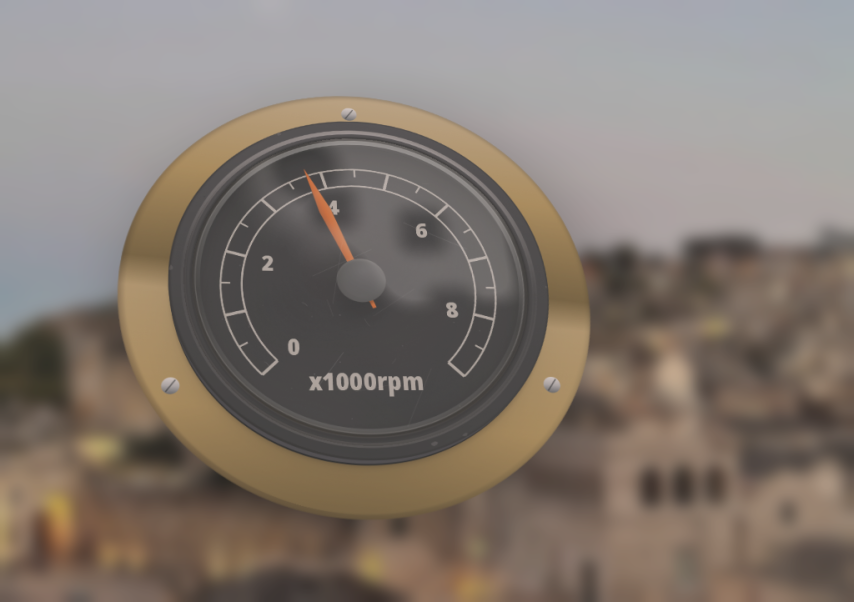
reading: {"value": 3750, "unit": "rpm"}
